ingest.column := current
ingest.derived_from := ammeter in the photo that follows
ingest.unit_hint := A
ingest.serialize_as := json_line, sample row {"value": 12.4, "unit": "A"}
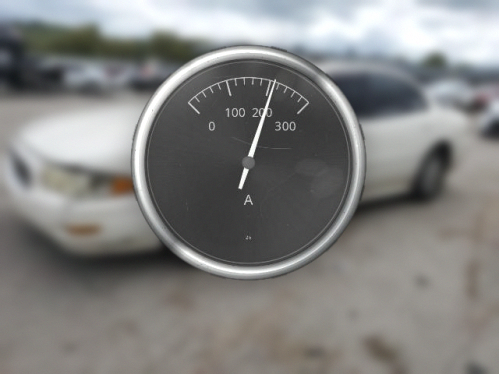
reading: {"value": 210, "unit": "A"}
